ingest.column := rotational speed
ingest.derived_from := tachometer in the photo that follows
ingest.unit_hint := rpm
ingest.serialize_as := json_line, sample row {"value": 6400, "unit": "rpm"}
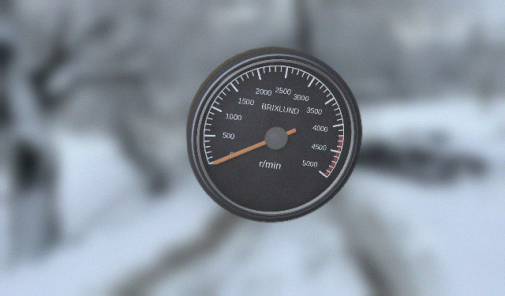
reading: {"value": 0, "unit": "rpm"}
